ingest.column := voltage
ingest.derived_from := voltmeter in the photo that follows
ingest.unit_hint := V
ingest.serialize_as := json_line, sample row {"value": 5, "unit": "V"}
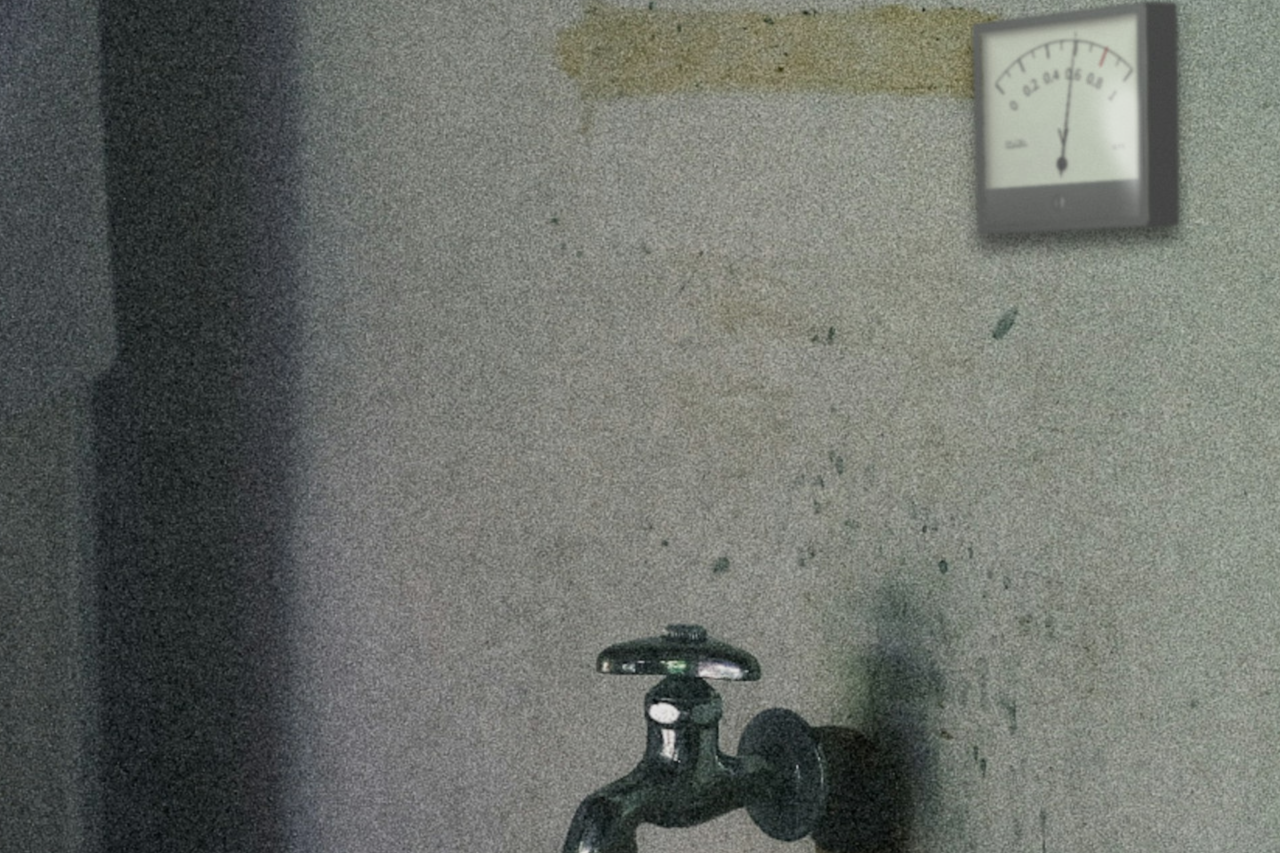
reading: {"value": 0.6, "unit": "V"}
